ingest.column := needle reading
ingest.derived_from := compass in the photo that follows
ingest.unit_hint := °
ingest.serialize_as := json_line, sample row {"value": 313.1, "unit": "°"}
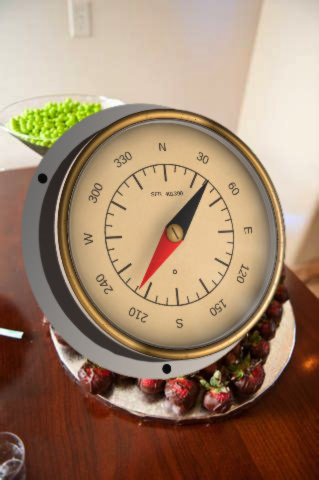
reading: {"value": 220, "unit": "°"}
